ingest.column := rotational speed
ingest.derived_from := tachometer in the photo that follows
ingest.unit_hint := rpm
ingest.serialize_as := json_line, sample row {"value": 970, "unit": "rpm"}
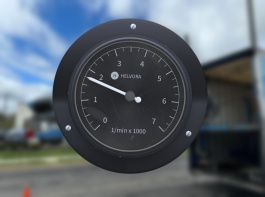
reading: {"value": 1750, "unit": "rpm"}
